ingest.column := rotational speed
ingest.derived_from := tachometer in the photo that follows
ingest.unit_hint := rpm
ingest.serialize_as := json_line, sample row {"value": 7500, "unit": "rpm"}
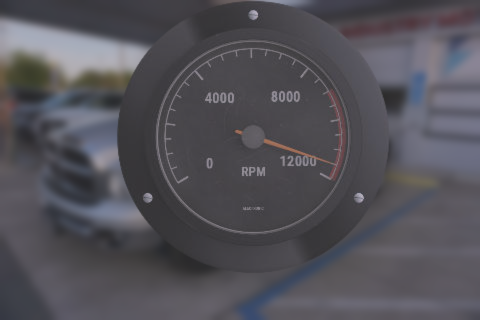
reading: {"value": 11500, "unit": "rpm"}
